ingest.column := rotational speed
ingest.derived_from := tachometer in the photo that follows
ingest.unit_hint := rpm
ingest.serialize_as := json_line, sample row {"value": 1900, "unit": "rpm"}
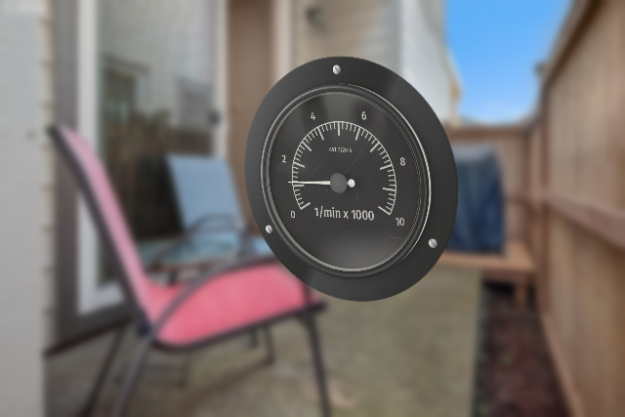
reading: {"value": 1200, "unit": "rpm"}
